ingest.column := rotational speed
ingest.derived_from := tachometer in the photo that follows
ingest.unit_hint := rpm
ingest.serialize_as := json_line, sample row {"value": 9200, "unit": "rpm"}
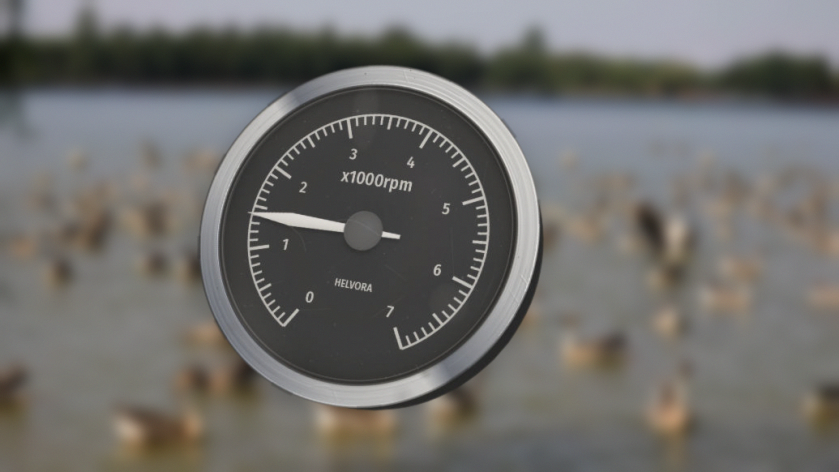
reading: {"value": 1400, "unit": "rpm"}
